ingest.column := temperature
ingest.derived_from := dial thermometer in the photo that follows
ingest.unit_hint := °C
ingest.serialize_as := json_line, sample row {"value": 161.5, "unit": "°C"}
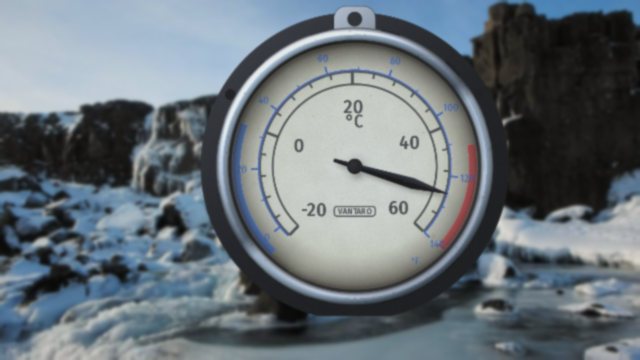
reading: {"value": 52, "unit": "°C"}
